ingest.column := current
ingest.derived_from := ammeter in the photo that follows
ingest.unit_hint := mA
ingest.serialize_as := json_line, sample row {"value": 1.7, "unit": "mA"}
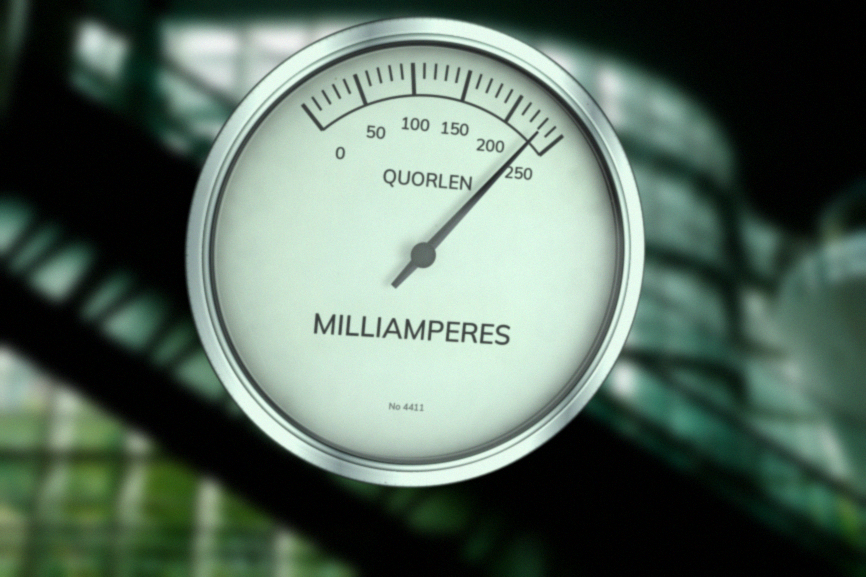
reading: {"value": 230, "unit": "mA"}
